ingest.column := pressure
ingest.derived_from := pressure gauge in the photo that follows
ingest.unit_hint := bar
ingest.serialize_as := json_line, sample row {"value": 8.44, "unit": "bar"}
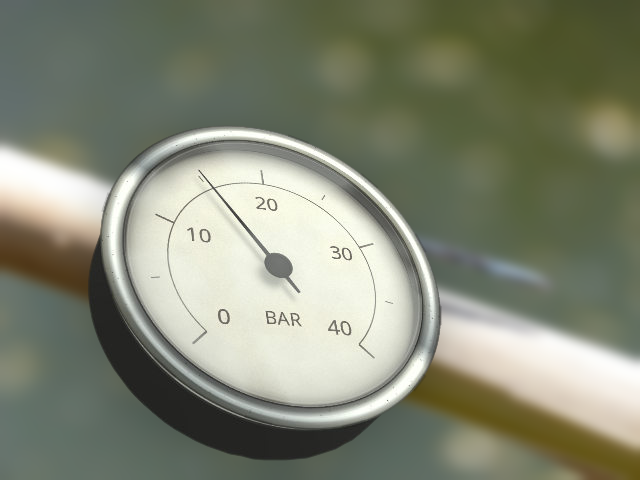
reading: {"value": 15, "unit": "bar"}
